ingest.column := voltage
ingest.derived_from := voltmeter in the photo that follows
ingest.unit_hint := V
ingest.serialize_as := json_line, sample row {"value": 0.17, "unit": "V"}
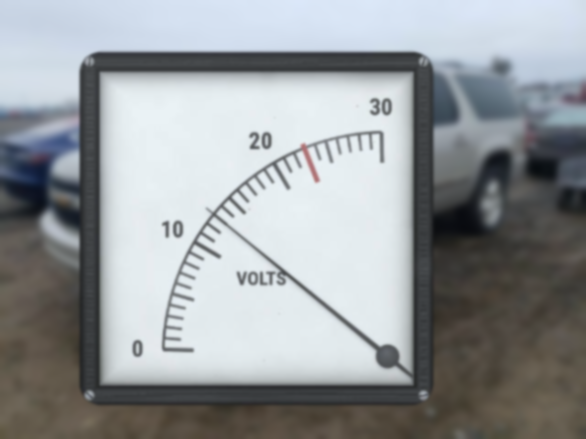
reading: {"value": 13, "unit": "V"}
